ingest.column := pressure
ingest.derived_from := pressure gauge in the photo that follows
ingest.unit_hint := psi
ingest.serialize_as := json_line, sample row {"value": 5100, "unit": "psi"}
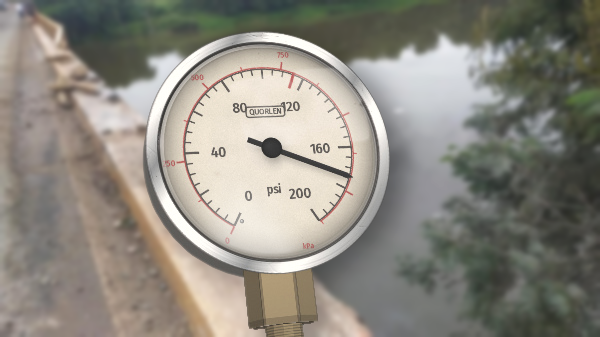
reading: {"value": 175, "unit": "psi"}
